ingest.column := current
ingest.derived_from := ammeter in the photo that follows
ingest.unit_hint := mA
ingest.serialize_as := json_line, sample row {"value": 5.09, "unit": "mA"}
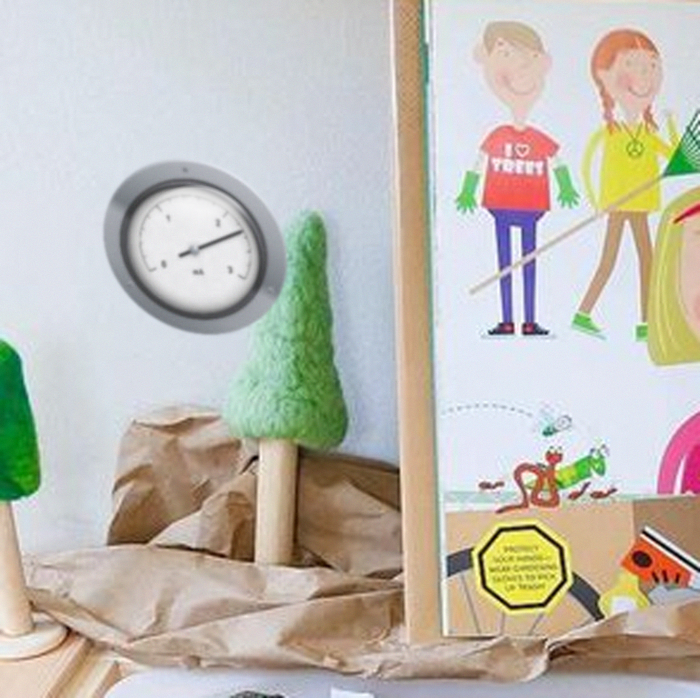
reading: {"value": 2.3, "unit": "mA"}
